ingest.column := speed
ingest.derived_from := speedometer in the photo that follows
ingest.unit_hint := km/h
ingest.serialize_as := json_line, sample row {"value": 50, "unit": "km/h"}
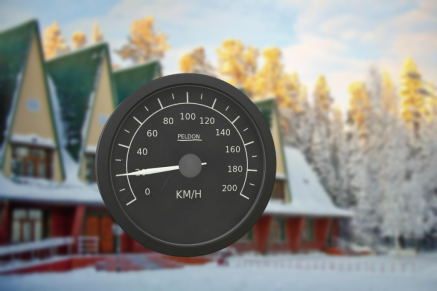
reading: {"value": 20, "unit": "km/h"}
